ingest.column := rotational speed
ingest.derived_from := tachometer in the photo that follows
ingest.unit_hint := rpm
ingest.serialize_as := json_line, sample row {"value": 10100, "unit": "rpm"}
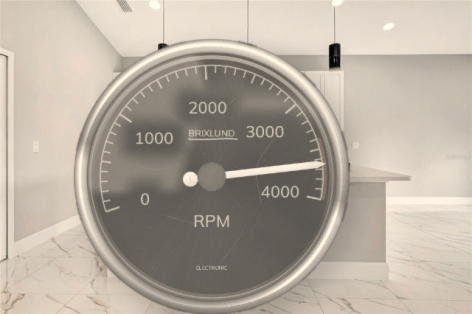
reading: {"value": 3650, "unit": "rpm"}
